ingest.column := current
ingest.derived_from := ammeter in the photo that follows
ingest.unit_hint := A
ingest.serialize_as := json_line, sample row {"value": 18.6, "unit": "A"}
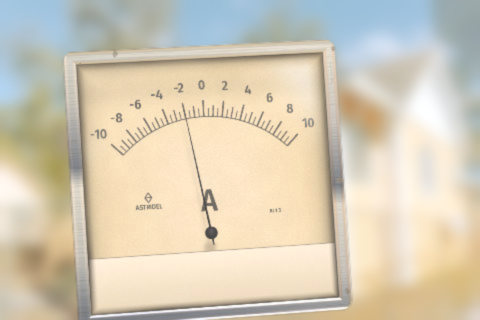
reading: {"value": -2, "unit": "A"}
